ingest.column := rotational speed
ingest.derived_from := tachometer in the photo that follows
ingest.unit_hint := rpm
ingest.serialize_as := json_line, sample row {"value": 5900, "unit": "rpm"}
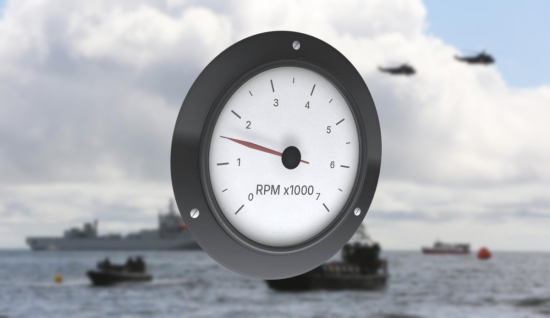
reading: {"value": 1500, "unit": "rpm"}
